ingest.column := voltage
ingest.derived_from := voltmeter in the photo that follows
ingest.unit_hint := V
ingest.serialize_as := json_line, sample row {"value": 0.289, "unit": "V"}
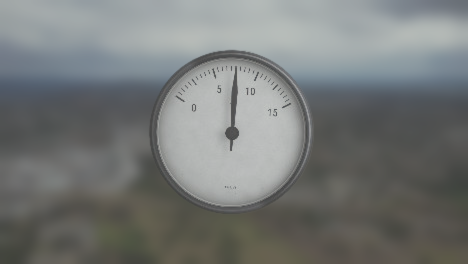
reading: {"value": 7.5, "unit": "V"}
